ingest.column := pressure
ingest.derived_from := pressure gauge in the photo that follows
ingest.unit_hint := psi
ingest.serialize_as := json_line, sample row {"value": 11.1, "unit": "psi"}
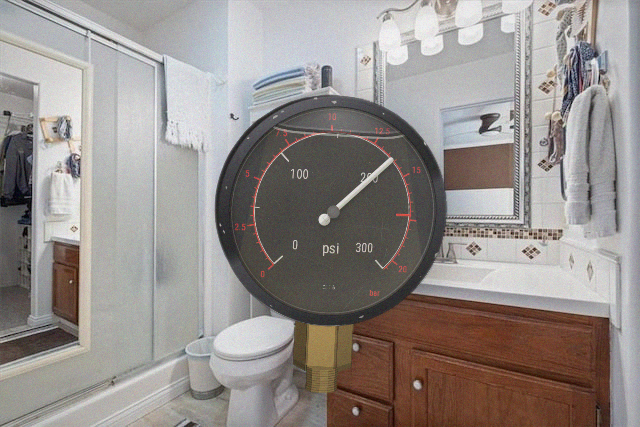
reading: {"value": 200, "unit": "psi"}
